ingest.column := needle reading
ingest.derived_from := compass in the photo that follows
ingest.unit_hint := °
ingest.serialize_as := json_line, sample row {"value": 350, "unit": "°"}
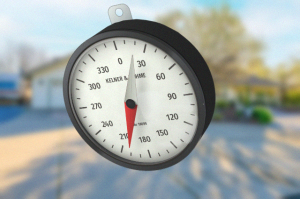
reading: {"value": 200, "unit": "°"}
